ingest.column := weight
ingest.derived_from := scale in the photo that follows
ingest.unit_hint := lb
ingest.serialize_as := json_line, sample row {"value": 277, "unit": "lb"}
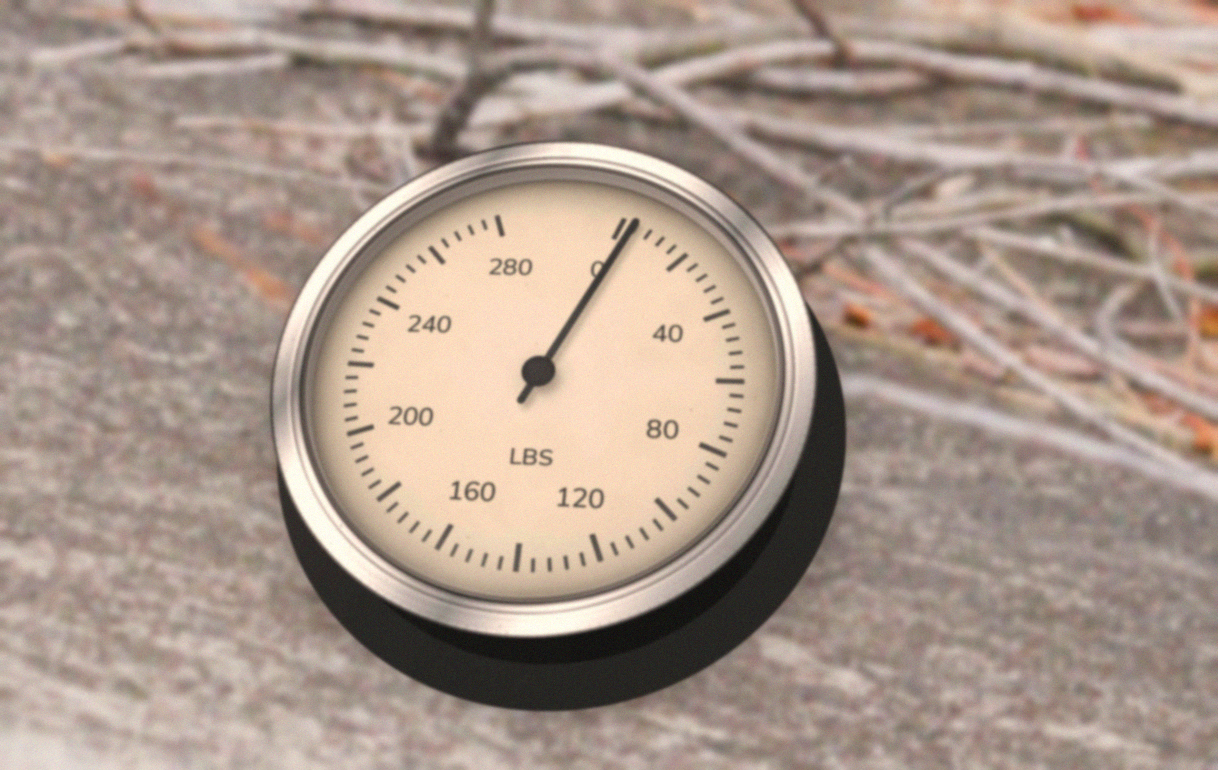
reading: {"value": 4, "unit": "lb"}
